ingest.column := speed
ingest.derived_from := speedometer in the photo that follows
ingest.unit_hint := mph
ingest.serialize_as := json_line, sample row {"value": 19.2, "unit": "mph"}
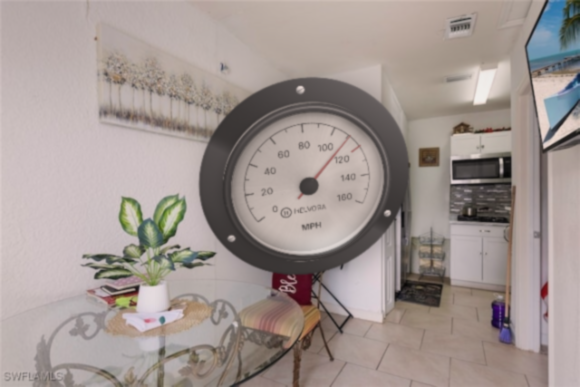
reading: {"value": 110, "unit": "mph"}
